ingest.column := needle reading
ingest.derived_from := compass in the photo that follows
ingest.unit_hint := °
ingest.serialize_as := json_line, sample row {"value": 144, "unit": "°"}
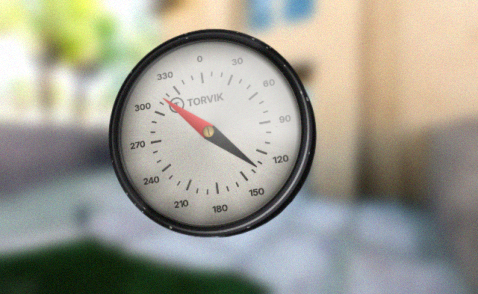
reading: {"value": 315, "unit": "°"}
